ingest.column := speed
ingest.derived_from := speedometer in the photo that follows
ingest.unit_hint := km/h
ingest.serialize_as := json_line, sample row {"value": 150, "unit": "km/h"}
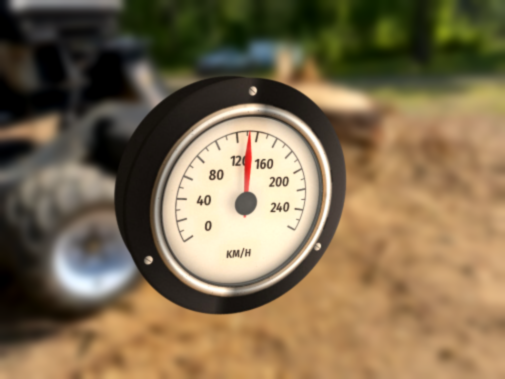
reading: {"value": 130, "unit": "km/h"}
